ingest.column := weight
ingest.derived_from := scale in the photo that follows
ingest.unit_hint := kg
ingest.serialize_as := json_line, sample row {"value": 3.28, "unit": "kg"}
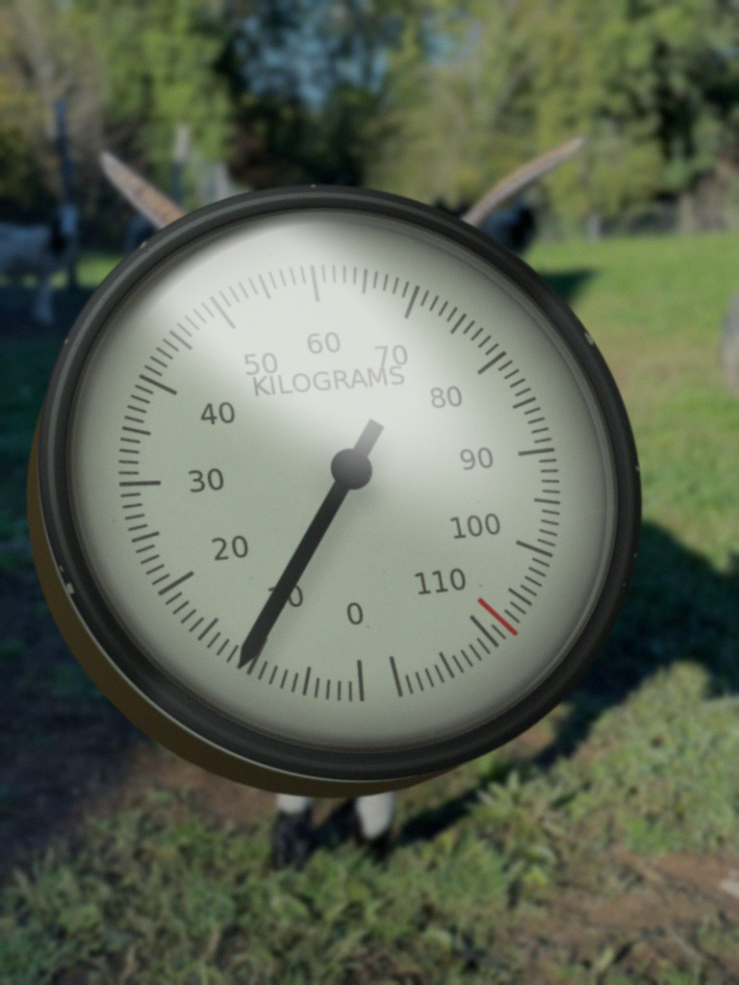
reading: {"value": 11, "unit": "kg"}
